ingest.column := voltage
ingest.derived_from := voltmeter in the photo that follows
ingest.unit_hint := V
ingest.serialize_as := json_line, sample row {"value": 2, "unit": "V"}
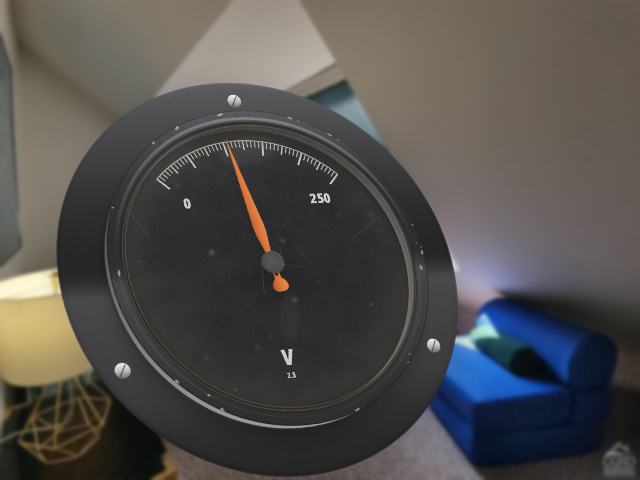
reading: {"value": 100, "unit": "V"}
